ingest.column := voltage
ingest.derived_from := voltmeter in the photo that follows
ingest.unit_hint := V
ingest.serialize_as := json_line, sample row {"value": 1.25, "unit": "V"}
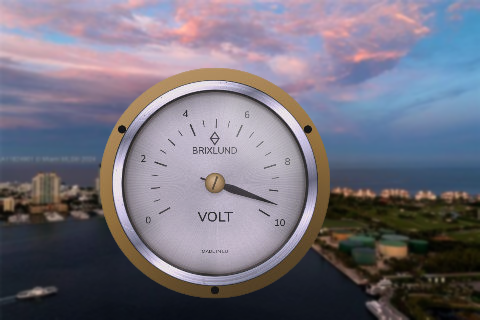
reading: {"value": 9.5, "unit": "V"}
